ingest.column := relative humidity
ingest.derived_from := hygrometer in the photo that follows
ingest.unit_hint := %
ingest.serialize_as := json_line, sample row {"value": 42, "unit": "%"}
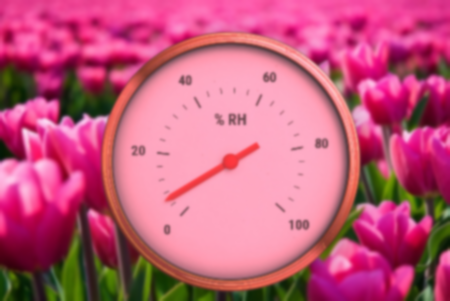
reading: {"value": 6, "unit": "%"}
